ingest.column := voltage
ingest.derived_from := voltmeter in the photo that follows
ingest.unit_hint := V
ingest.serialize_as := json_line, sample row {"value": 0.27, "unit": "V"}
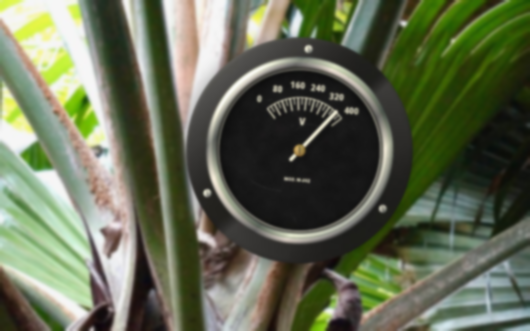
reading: {"value": 360, "unit": "V"}
